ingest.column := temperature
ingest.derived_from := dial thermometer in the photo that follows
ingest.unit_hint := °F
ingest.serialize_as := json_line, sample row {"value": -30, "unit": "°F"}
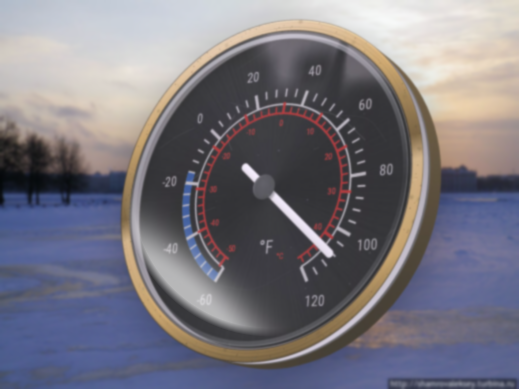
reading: {"value": 108, "unit": "°F"}
